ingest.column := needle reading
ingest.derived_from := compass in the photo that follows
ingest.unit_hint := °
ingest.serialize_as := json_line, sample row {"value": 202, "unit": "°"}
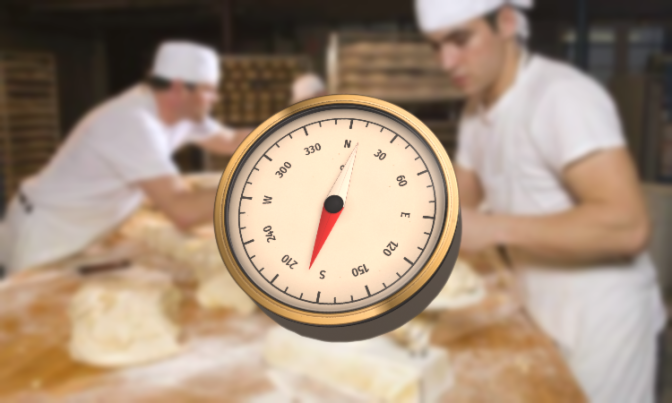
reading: {"value": 190, "unit": "°"}
